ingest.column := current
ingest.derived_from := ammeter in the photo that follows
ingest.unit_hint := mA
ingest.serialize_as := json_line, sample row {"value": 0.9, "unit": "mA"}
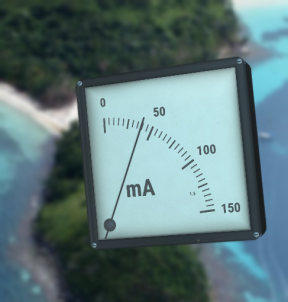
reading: {"value": 40, "unit": "mA"}
